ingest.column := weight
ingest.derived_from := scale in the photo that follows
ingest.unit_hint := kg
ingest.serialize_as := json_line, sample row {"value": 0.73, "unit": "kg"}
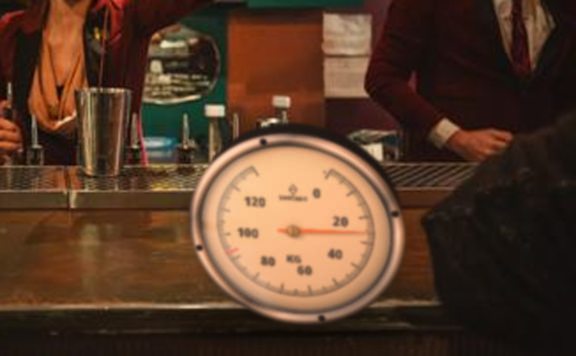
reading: {"value": 25, "unit": "kg"}
